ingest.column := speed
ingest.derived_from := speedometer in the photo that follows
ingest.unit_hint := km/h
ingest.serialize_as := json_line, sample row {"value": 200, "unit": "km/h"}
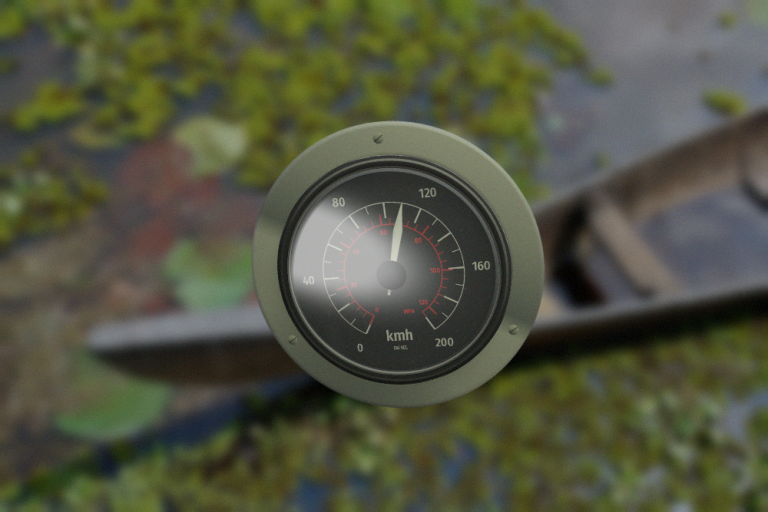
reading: {"value": 110, "unit": "km/h"}
